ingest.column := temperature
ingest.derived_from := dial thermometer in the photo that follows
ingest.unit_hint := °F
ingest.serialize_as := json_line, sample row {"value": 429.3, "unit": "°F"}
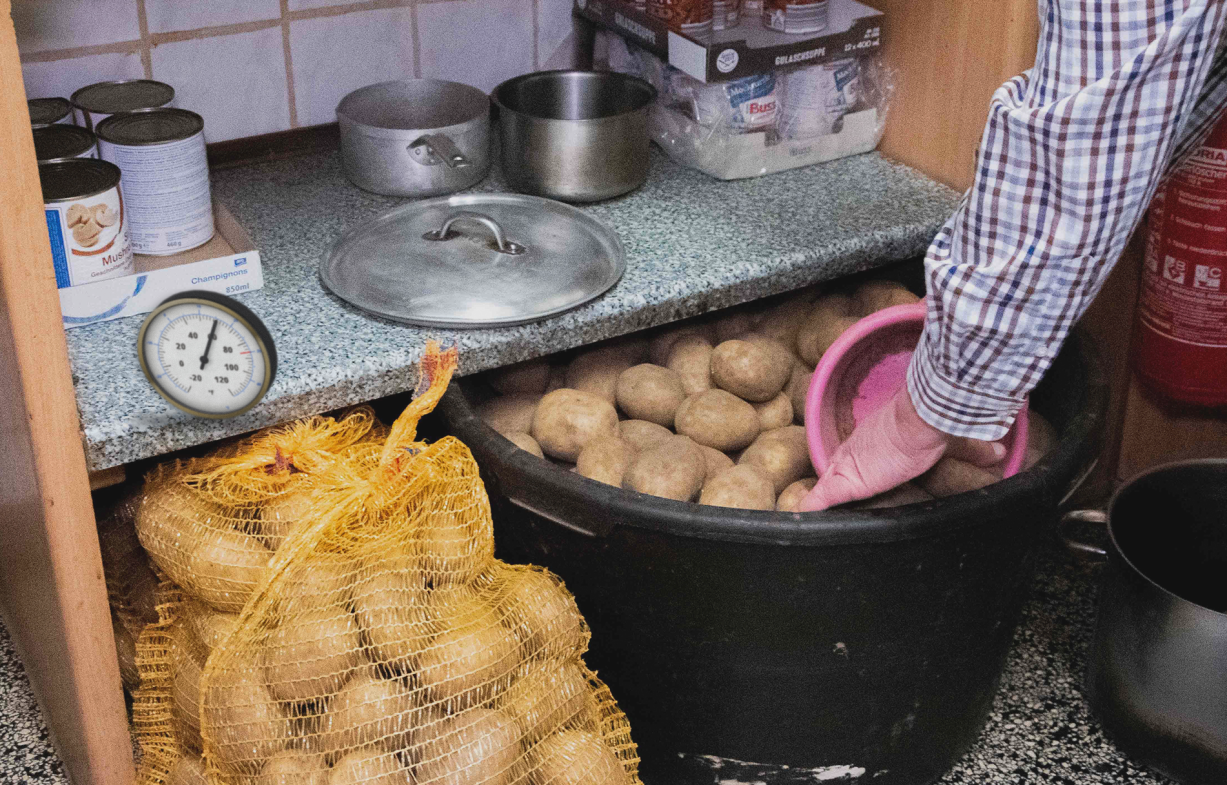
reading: {"value": 60, "unit": "°F"}
